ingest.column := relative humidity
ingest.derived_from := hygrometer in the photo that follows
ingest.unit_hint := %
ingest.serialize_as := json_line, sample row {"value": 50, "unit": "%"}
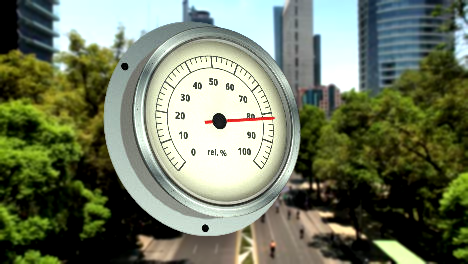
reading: {"value": 82, "unit": "%"}
